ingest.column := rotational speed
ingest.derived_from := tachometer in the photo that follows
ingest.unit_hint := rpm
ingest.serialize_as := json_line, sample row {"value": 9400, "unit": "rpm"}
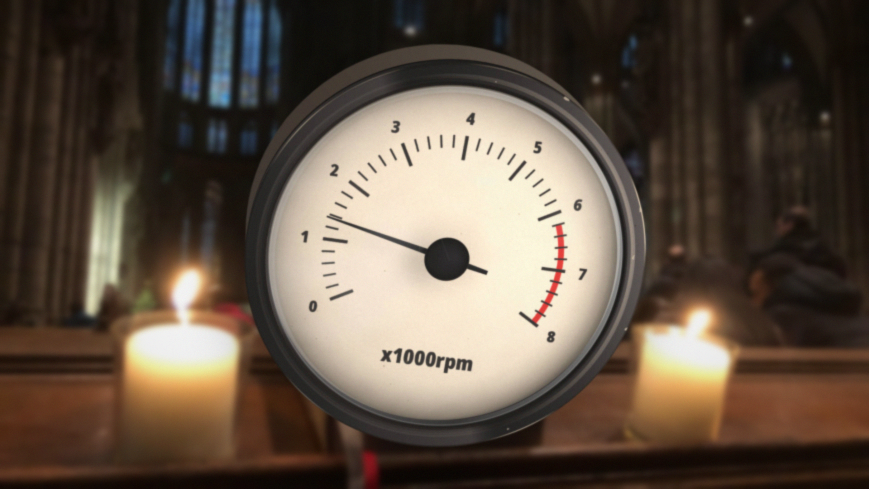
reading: {"value": 1400, "unit": "rpm"}
